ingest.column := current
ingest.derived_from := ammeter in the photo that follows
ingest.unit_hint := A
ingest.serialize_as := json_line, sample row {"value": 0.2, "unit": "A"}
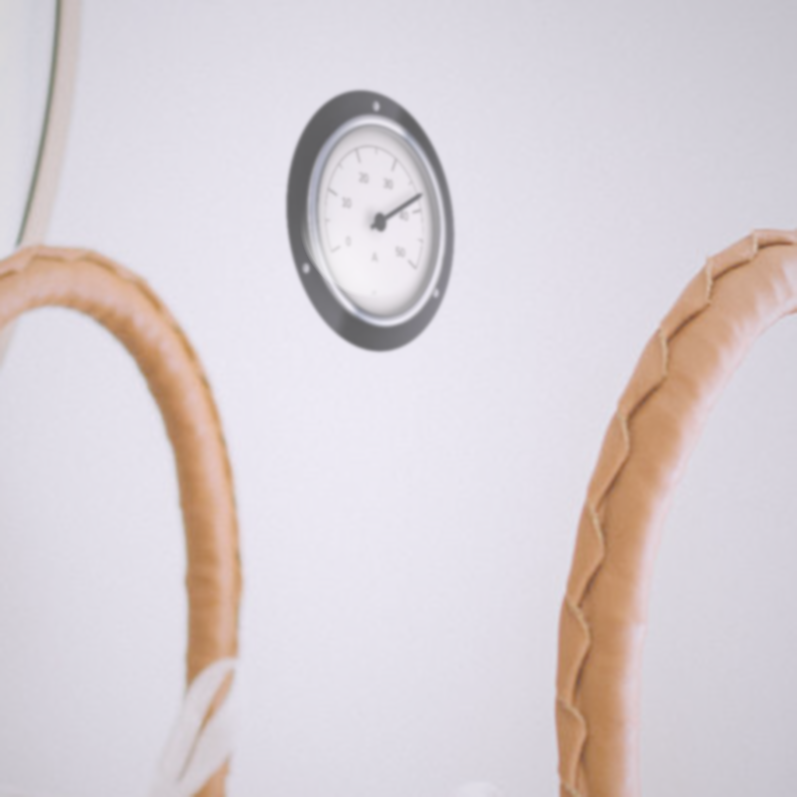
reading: {"value": 37.5, "unit": "A"}
